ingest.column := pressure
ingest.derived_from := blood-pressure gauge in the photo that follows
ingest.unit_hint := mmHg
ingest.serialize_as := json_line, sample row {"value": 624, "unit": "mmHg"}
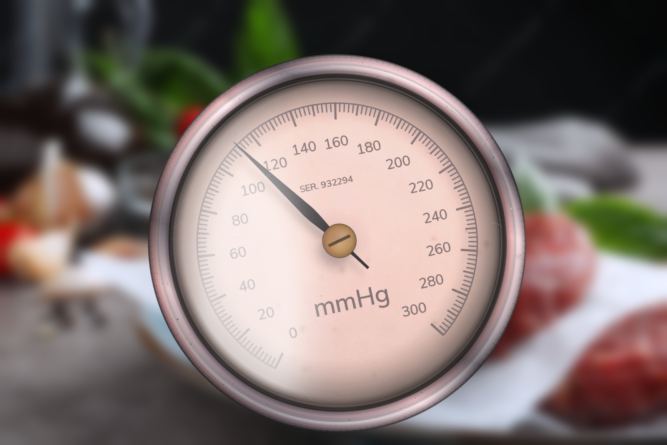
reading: {"value": 112, "unit": "mmHg"}
